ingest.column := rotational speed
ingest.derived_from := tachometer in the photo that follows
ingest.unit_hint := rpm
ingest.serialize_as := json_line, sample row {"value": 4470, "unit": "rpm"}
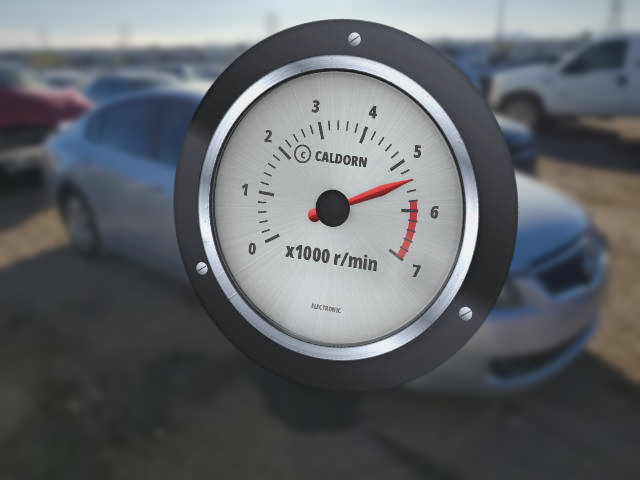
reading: {"value": 5400, "unit": "rpm"}
